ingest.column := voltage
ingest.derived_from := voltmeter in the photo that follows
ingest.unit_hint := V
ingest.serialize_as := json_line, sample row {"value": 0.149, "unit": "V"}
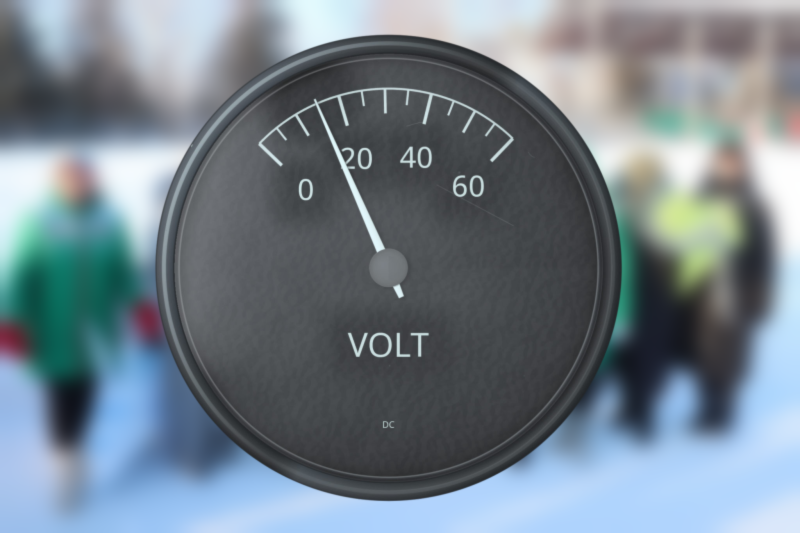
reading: {"value": 15, "unit": "V"}
